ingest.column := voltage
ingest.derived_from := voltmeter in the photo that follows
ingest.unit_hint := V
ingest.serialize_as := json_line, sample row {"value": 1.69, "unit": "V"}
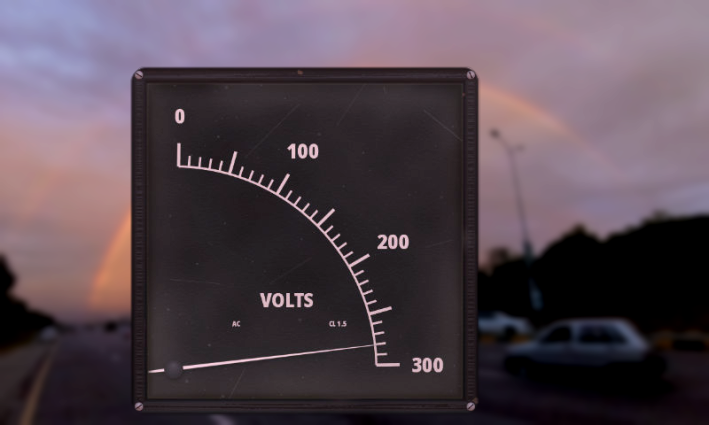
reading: {"value": 280, "unit": "V"}
